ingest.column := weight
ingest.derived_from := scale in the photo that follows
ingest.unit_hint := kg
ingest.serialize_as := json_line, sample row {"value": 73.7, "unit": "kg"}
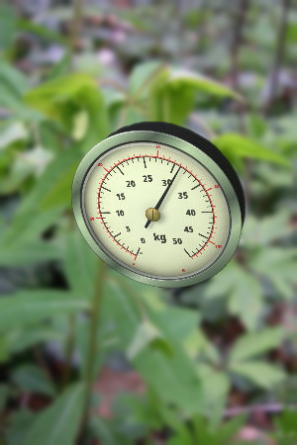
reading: {"value": 31, "unit": "kg"}
